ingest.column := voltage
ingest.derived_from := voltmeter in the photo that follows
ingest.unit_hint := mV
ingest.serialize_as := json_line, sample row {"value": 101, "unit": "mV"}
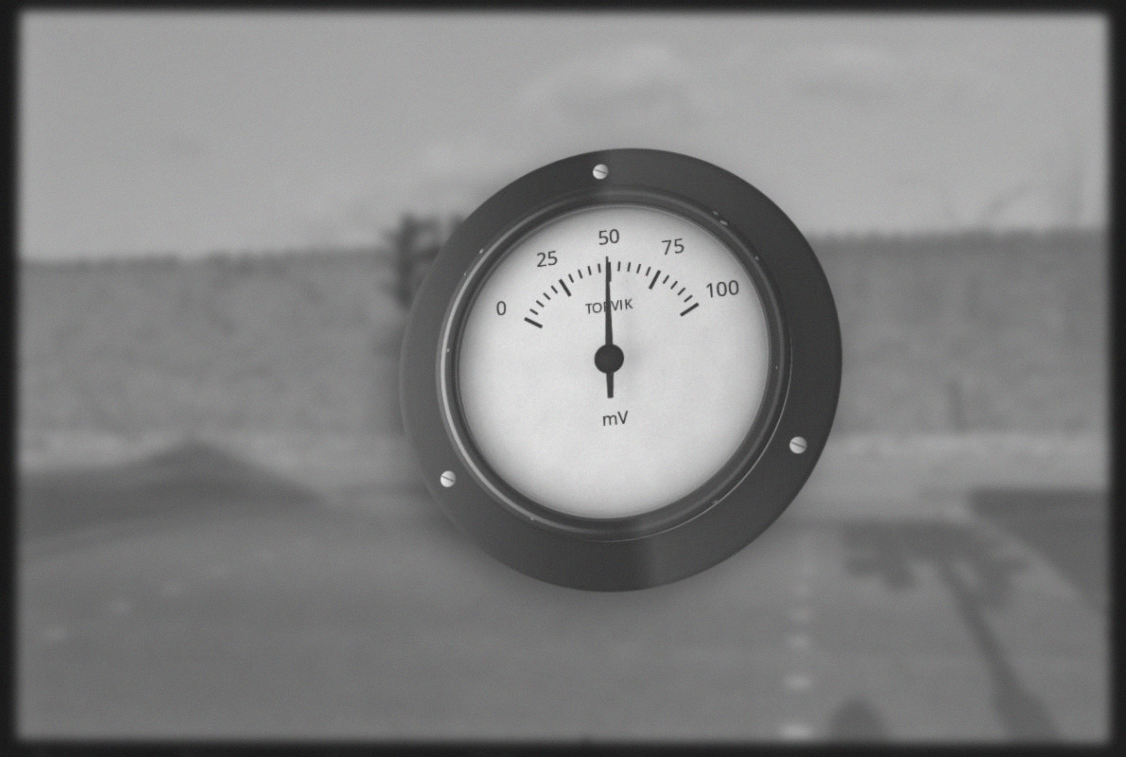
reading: {"value": 50, "unit": "mV"}
